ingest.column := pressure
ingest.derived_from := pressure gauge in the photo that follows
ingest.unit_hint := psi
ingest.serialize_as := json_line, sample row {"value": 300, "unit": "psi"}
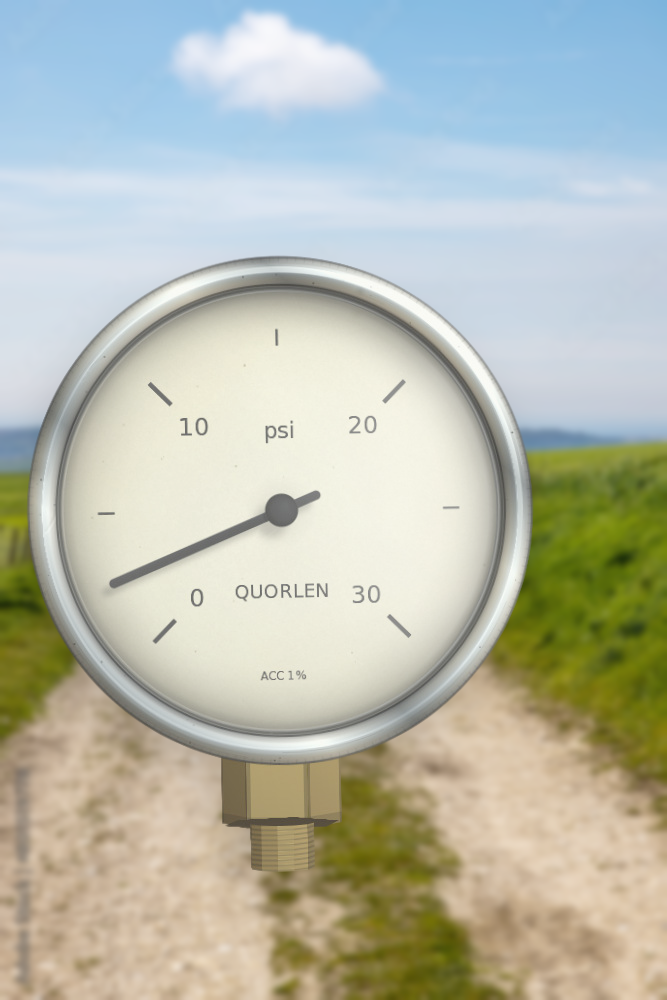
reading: {"value": 2.5, "unit": "psi"}
